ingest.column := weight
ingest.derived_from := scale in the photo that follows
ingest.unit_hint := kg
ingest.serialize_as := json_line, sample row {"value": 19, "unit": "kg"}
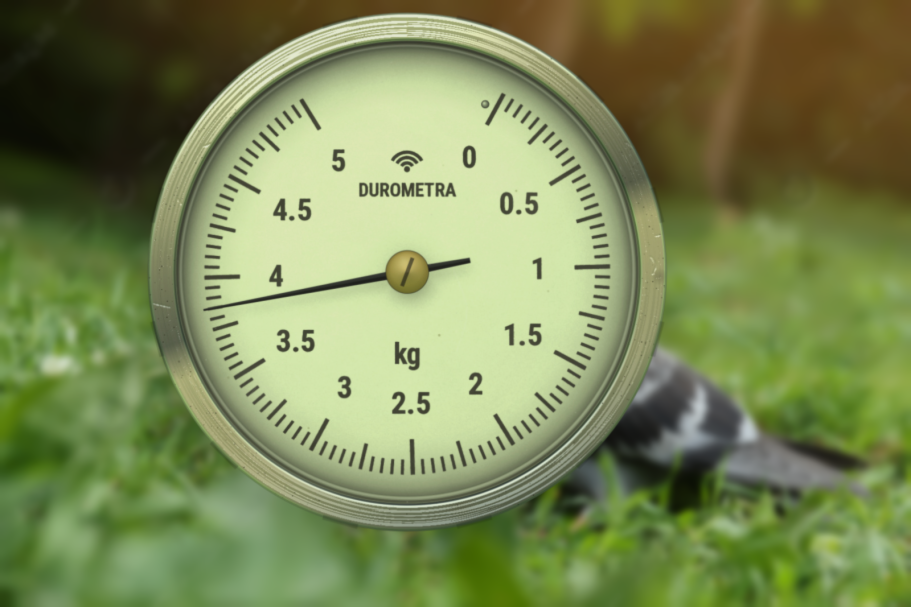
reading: {"value": 3.85, "unit": "kg"}
